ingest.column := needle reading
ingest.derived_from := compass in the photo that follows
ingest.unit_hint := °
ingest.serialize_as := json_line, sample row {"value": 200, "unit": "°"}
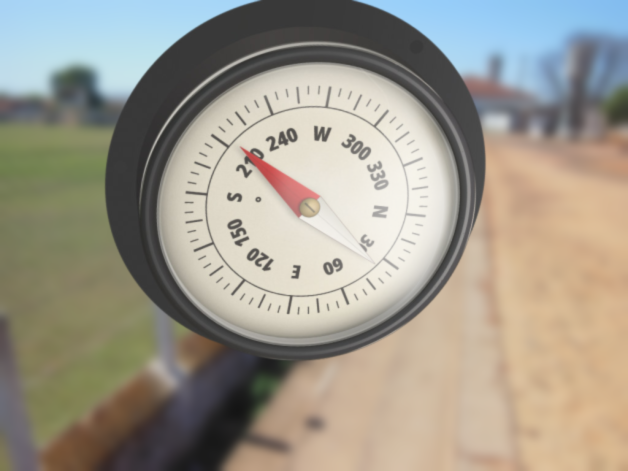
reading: {"value": 215, "unit": "°"}
